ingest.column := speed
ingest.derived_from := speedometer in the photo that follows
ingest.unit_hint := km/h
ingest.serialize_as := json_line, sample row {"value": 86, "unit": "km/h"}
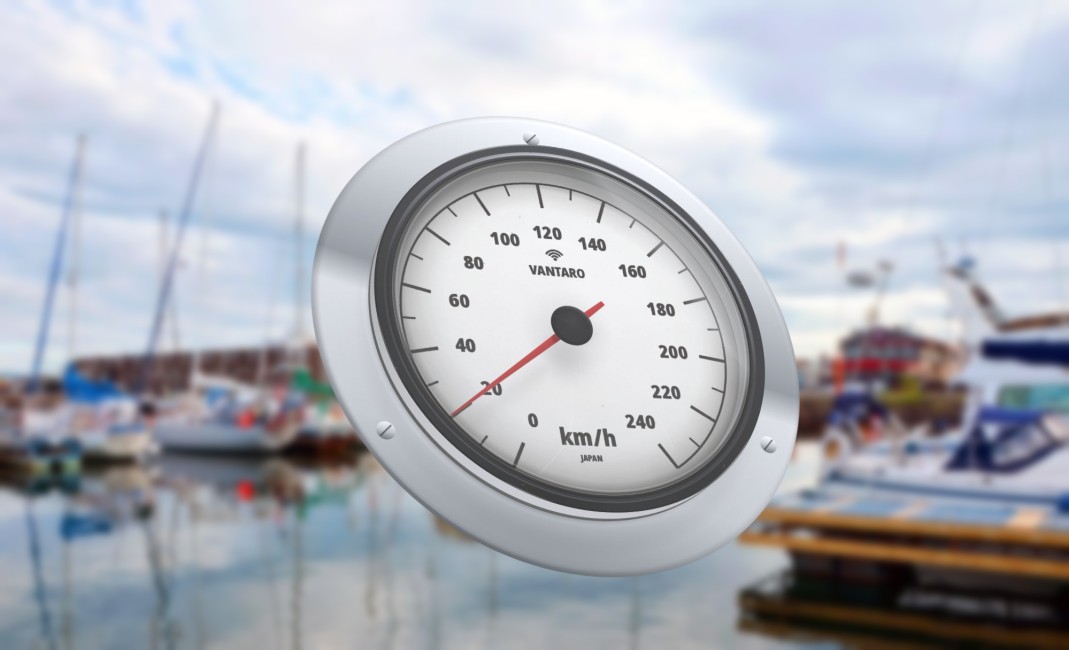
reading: {"value": 20, "unit": "km/h"}
